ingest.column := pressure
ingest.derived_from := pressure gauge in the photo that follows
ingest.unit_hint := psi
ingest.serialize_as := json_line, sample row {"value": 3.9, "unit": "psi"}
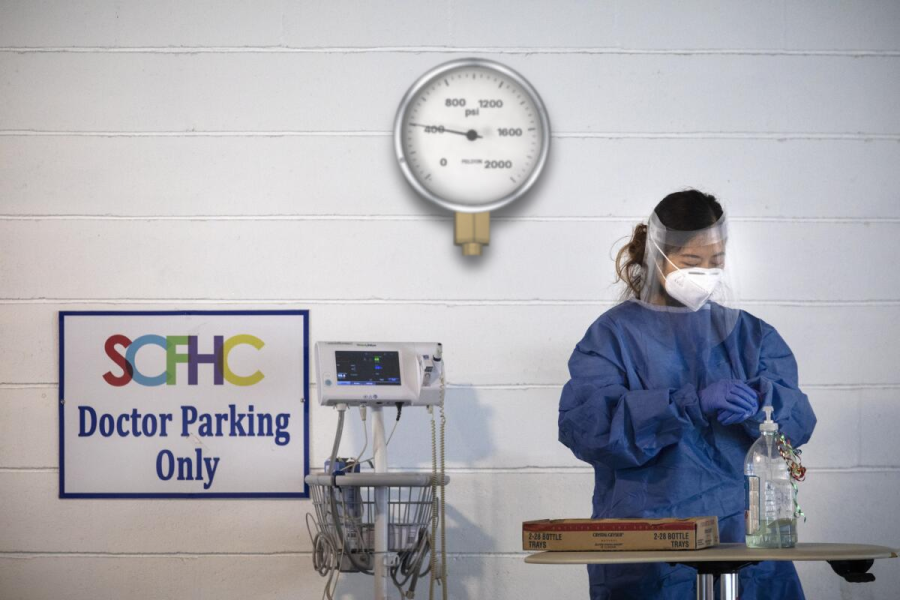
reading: {"value": 400, "unit": "psi"}
